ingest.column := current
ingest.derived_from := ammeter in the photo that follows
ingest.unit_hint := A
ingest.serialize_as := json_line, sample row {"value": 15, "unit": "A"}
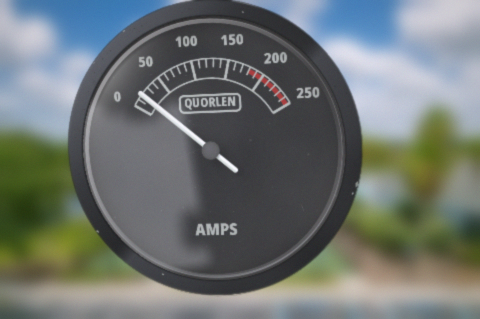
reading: {"value": 20, "unit": "A"}
